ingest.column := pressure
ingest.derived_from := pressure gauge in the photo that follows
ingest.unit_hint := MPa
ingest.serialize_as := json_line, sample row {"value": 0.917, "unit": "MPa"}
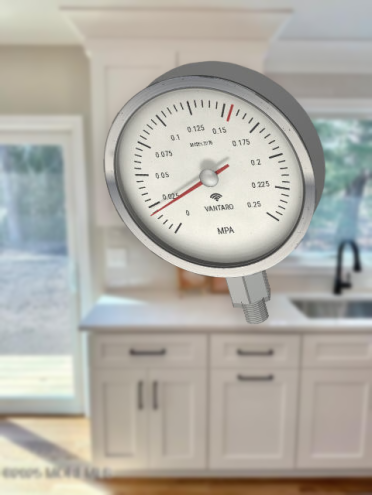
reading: {"value": 0.02, "unit": "MPa"}
